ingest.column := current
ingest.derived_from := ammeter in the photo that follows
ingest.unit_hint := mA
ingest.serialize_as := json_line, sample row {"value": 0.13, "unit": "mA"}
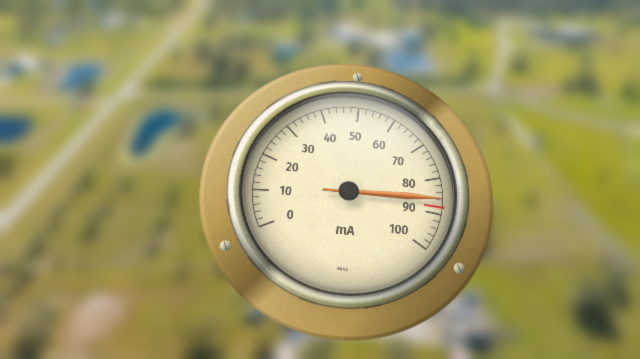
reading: {"value": 86, "unit": "mA"}
